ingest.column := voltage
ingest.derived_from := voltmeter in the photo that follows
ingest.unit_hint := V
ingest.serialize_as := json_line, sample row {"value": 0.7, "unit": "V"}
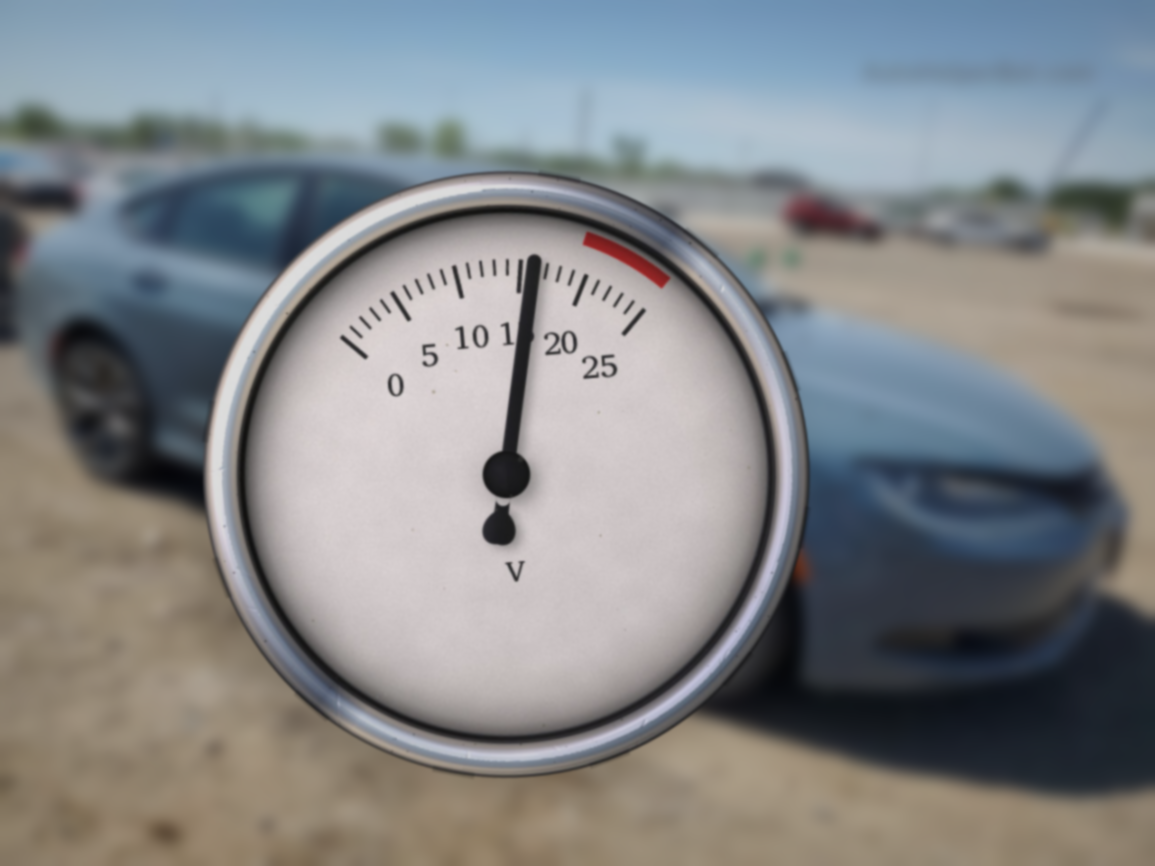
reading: {"value": 16, "unit": "V"}
